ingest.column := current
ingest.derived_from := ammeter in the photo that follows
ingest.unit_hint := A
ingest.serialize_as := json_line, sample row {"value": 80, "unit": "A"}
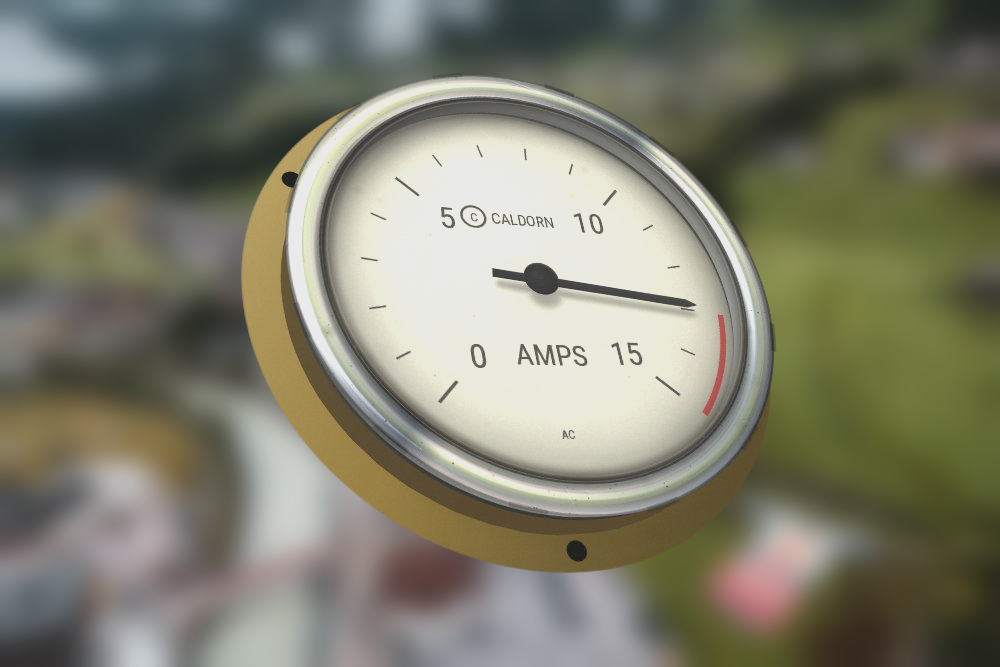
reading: {"value": 13, "unit": "A"}
